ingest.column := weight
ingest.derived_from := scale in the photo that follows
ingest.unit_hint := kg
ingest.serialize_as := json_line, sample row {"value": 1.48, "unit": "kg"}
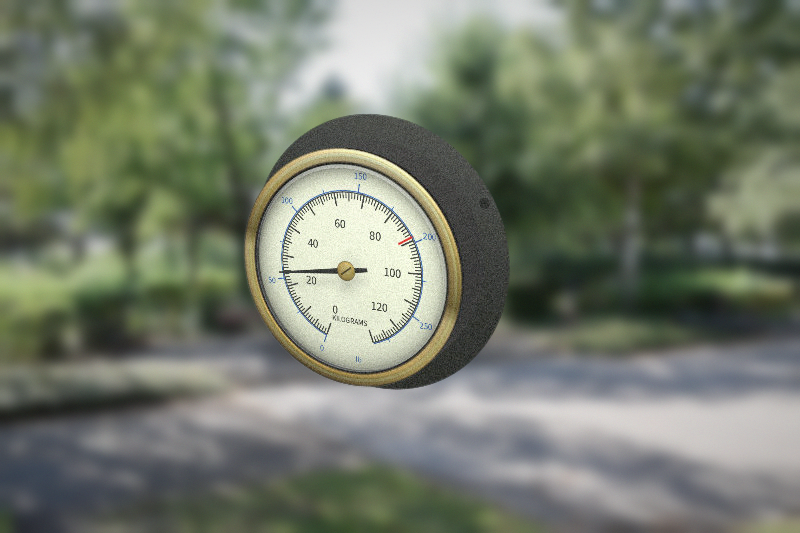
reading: {"value": 25, "unit": "kg"}
